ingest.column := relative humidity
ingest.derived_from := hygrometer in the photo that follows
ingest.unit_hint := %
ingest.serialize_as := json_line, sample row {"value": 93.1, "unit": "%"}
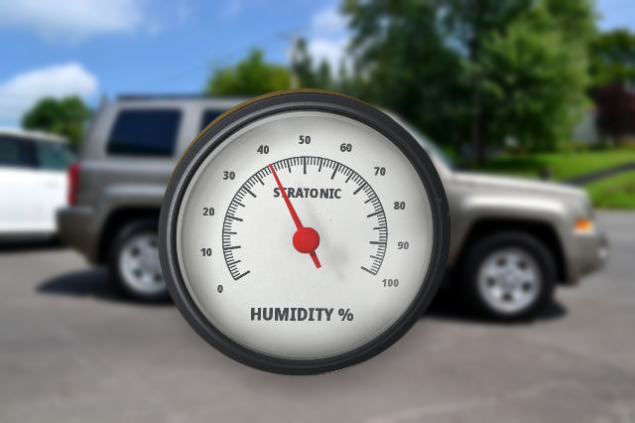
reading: {"value": 40, "unit": "%"}
